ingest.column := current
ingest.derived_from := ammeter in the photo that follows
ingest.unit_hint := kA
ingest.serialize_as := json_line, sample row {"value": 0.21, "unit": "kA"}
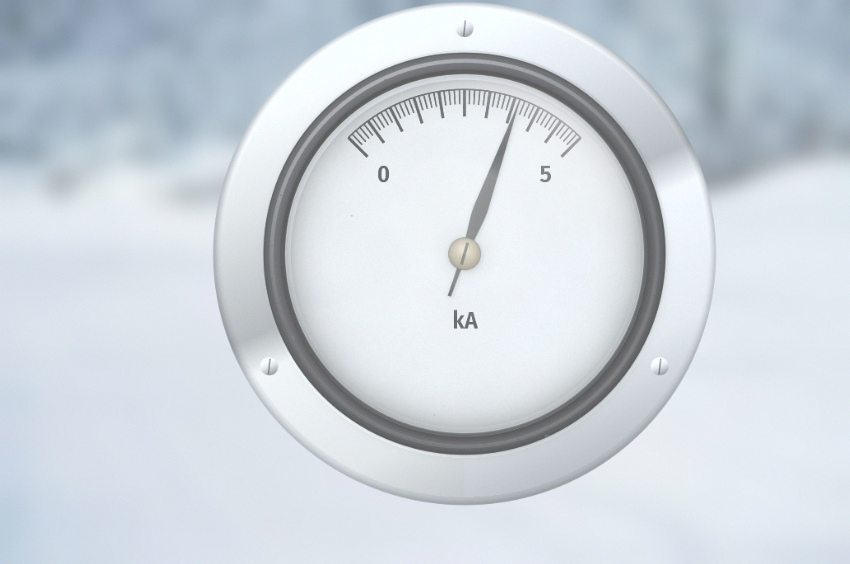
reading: {"value": 3.6, "unit": "kA"}
